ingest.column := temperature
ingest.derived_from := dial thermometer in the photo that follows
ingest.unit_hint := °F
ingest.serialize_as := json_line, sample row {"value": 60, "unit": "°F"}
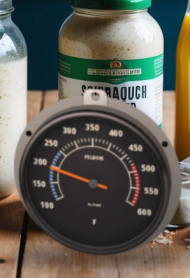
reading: {"value": 200, "unit": "°F"}
